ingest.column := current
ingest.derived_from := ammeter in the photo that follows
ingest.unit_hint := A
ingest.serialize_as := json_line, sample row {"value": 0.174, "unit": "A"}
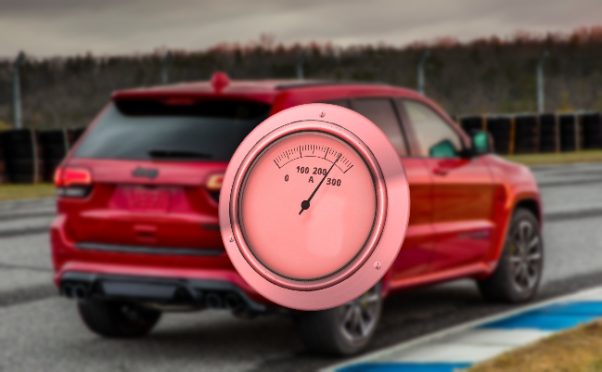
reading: {"value": 250, "unit": "A"}
